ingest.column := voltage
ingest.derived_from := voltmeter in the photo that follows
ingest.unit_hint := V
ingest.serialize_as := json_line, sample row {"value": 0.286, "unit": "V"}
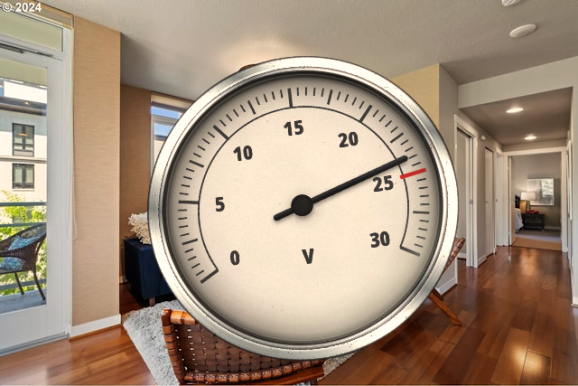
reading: {"value": 24, "unit": "V"}
